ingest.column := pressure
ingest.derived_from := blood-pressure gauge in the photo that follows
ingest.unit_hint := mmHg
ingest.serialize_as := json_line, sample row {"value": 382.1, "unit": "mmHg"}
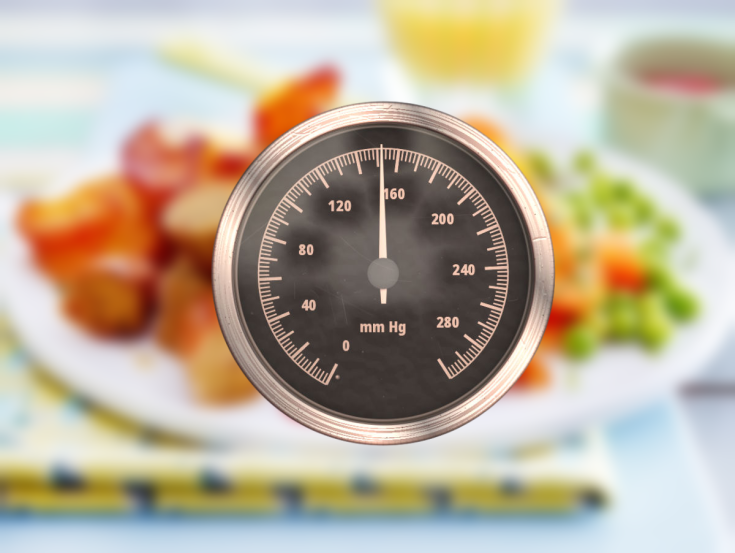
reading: {"value": 152, "unit": "mmHg"}
